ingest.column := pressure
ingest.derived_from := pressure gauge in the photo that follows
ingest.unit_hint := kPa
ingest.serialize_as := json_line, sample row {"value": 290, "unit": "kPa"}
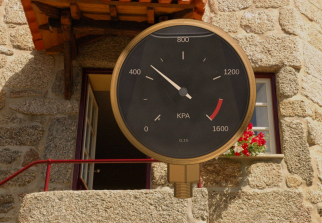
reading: {"value": 500, "unit": "kPa"}
